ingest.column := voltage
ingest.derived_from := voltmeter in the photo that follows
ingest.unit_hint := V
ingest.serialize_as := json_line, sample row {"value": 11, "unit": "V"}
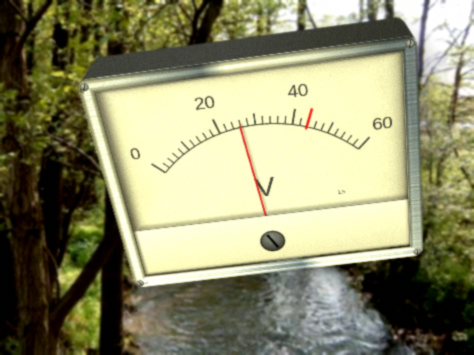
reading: {"value": 26, "unit": "V"}
